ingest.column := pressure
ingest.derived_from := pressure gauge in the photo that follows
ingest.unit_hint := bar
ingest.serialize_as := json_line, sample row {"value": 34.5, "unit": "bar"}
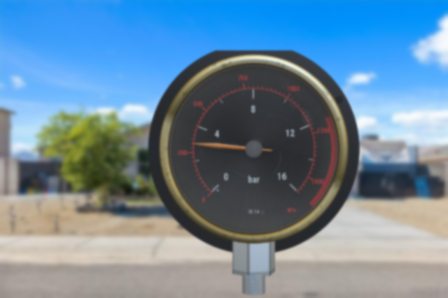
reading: {"value": 3, "unit": "bar"}
